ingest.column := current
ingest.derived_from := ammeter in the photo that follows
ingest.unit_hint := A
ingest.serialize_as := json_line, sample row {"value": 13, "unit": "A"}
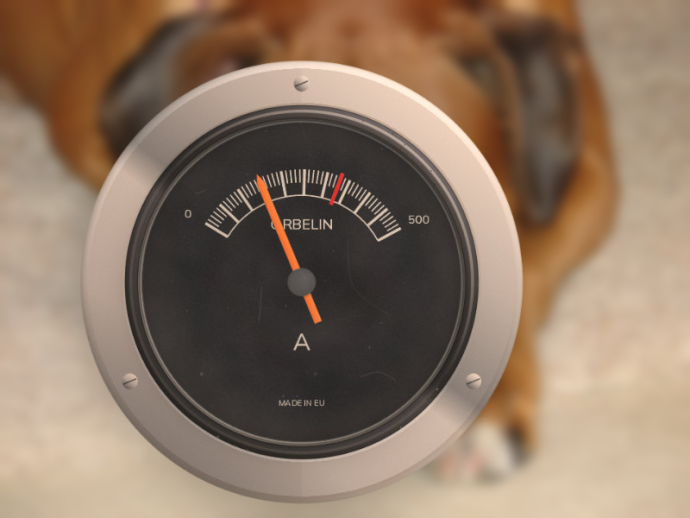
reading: {"value": 150, "unit": "A"}
